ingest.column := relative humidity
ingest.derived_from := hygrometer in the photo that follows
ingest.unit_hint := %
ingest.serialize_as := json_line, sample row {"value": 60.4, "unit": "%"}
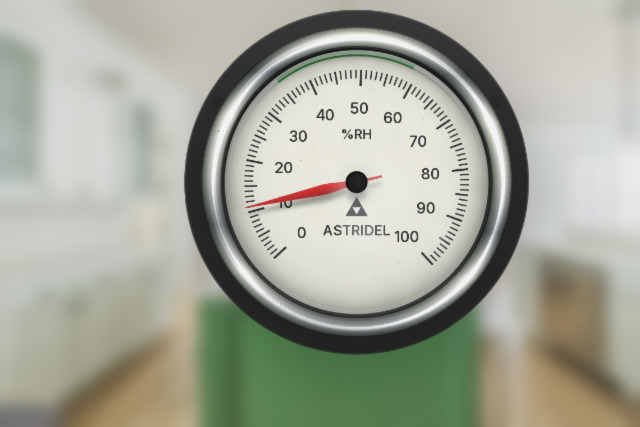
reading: {"value": 11, "unit": "%"}
